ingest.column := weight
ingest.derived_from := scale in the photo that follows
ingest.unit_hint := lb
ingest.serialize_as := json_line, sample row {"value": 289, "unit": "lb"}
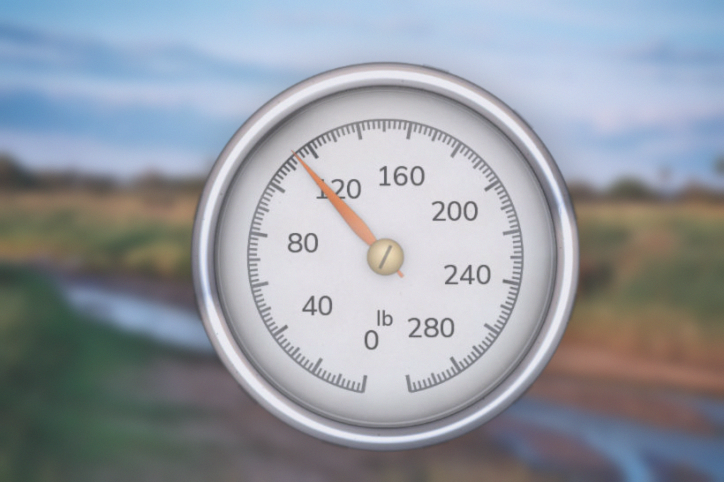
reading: {"value": 114, "unit": "lb"}
